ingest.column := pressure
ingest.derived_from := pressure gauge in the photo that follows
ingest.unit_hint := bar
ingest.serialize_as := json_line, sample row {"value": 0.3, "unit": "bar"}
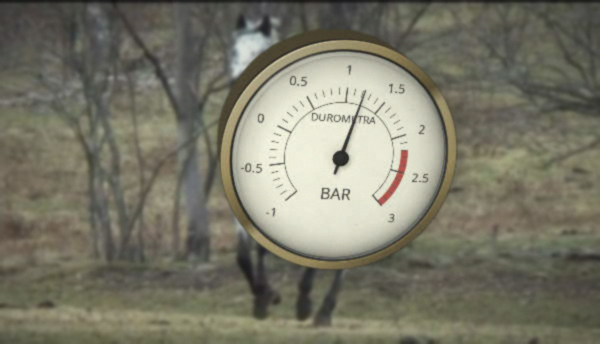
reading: {"value": 1.2, "unit": "bar"}
